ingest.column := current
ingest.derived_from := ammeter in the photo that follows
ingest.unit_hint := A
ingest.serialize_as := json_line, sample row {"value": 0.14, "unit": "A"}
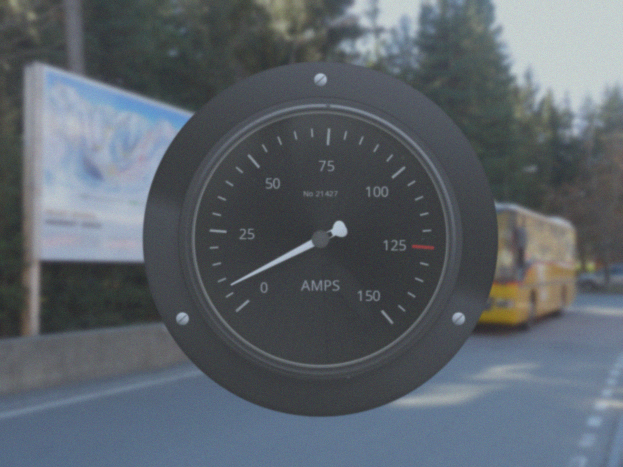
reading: {"value": 7.5, "unit": "A"}
